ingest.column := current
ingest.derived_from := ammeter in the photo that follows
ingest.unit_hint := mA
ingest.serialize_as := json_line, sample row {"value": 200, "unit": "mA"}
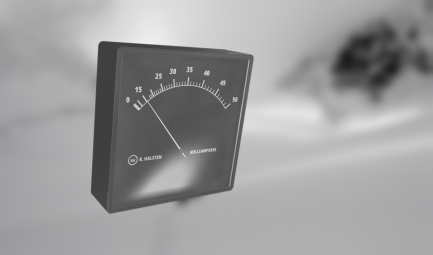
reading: {"value": 15, "unit": "mA"}
